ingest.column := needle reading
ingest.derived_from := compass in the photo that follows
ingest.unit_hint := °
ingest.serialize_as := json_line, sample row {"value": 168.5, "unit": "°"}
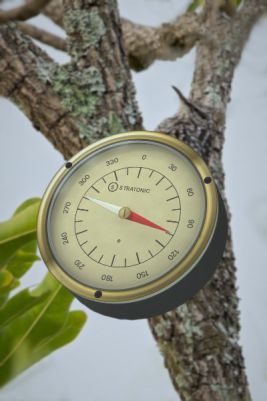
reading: {"value": 105, "unit": "°"}
